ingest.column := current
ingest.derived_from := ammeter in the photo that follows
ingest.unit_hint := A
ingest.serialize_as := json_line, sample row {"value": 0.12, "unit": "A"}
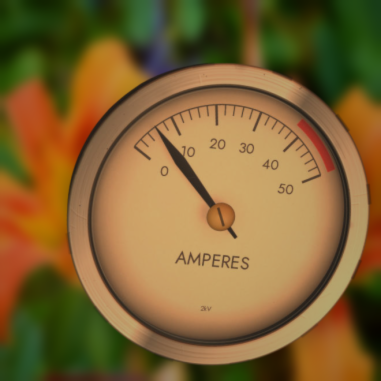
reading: {"value": 6, "unit": "A"}
